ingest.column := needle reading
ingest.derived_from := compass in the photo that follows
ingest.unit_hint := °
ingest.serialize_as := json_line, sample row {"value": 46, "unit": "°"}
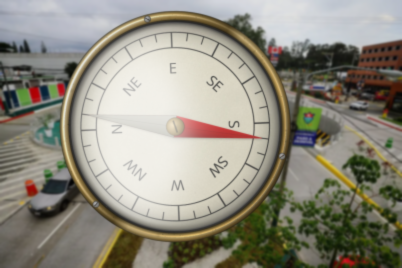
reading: {"value": 190, "unit": "°"}
